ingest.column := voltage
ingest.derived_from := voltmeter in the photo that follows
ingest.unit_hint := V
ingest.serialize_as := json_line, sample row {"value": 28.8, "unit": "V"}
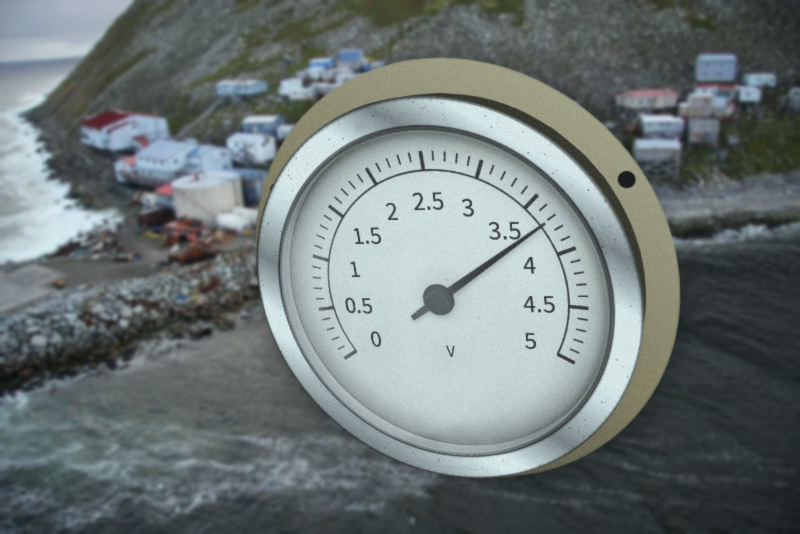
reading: {"value": 3.7, "unit": "V"}
